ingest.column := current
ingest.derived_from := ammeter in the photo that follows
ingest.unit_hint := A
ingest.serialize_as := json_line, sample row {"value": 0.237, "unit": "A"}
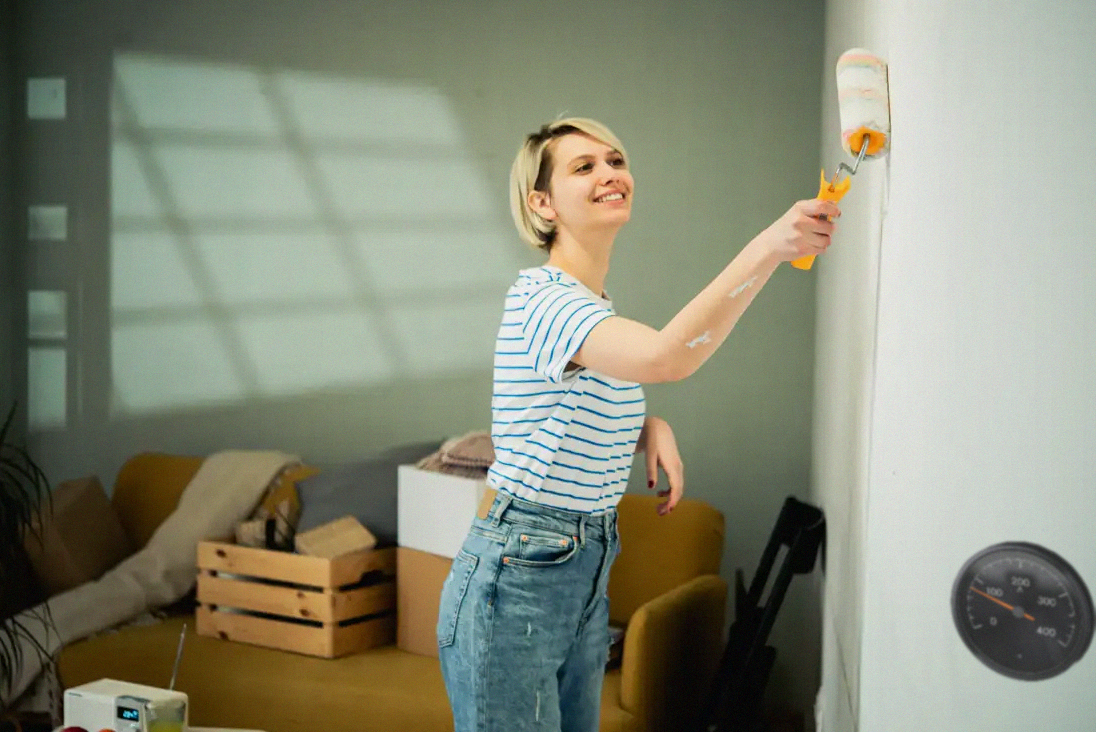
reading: {"value": 80, "unit": "A"}
